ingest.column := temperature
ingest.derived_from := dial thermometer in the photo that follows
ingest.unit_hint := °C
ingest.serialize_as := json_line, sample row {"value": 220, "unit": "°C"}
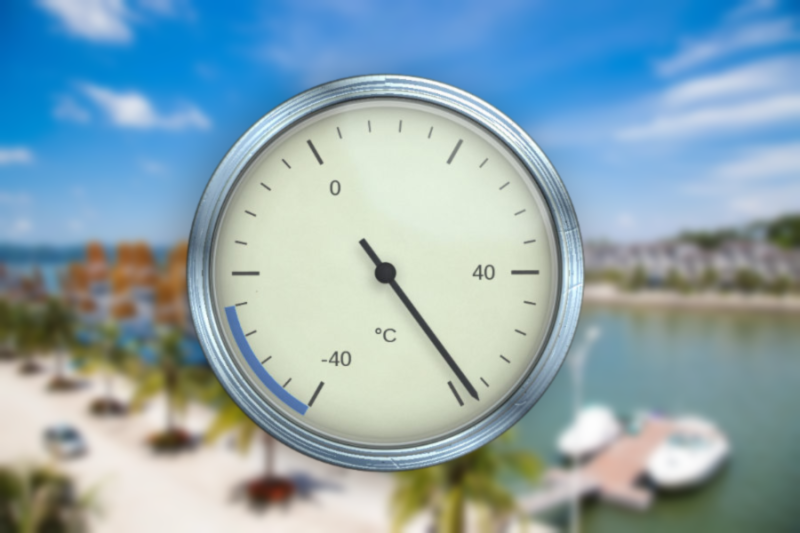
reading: {"value": 58, "unit": "°C"}
